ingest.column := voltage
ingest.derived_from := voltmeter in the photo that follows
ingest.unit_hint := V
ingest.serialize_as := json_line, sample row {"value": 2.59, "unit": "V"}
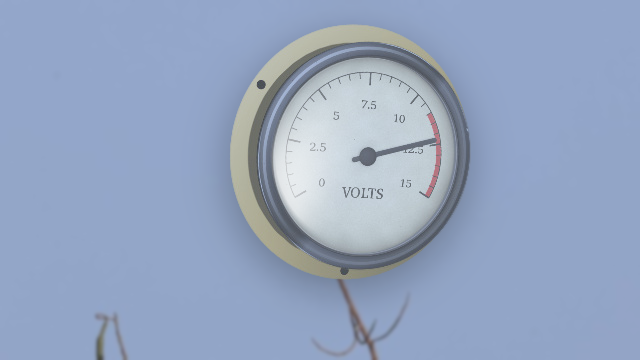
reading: {"value": 12.25, "unit": "V"}
